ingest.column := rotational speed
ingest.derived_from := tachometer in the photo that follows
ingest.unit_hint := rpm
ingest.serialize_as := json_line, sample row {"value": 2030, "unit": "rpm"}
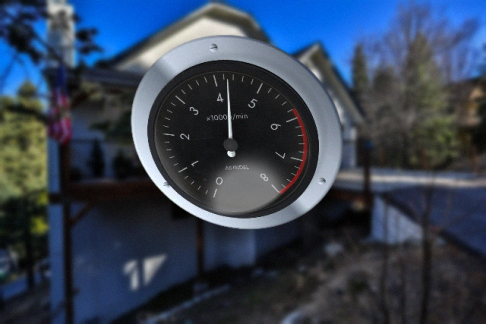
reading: {"value": 4300, "unit": "rpm"}
